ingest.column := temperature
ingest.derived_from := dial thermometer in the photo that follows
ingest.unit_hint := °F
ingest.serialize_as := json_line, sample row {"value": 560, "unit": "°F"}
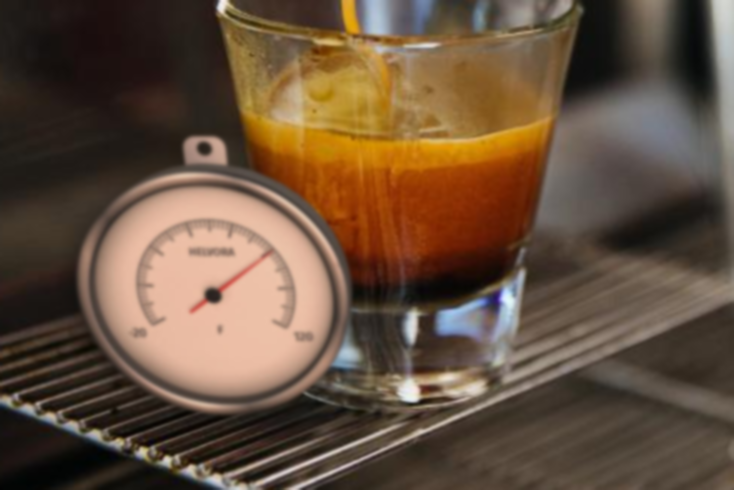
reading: {"value": 80, "unit": "°F"}
